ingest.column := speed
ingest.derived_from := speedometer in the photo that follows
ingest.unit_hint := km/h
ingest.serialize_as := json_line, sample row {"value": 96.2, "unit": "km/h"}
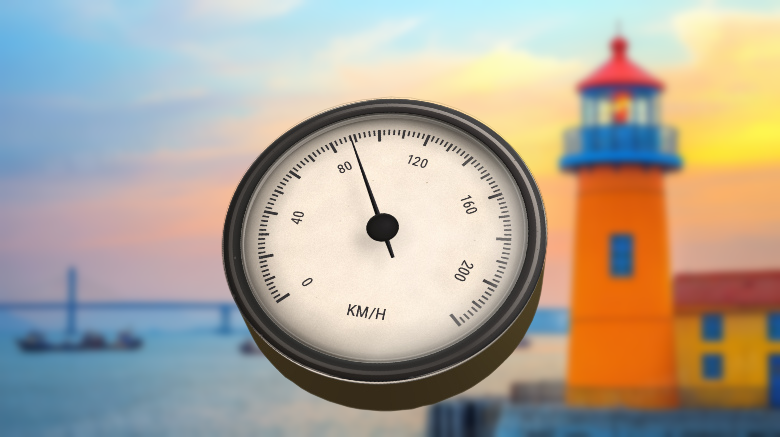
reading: {"value": 88, "unit": "km/h"}
